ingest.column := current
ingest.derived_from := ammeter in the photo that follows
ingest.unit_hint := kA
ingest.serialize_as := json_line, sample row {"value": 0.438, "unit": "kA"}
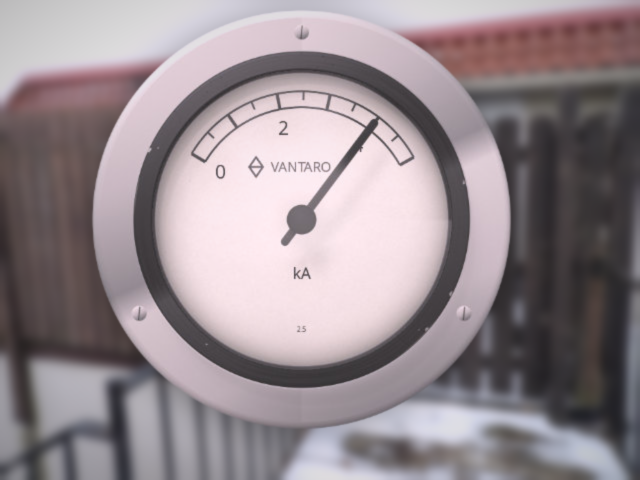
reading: {"value": 4, "unit": "kA"}
